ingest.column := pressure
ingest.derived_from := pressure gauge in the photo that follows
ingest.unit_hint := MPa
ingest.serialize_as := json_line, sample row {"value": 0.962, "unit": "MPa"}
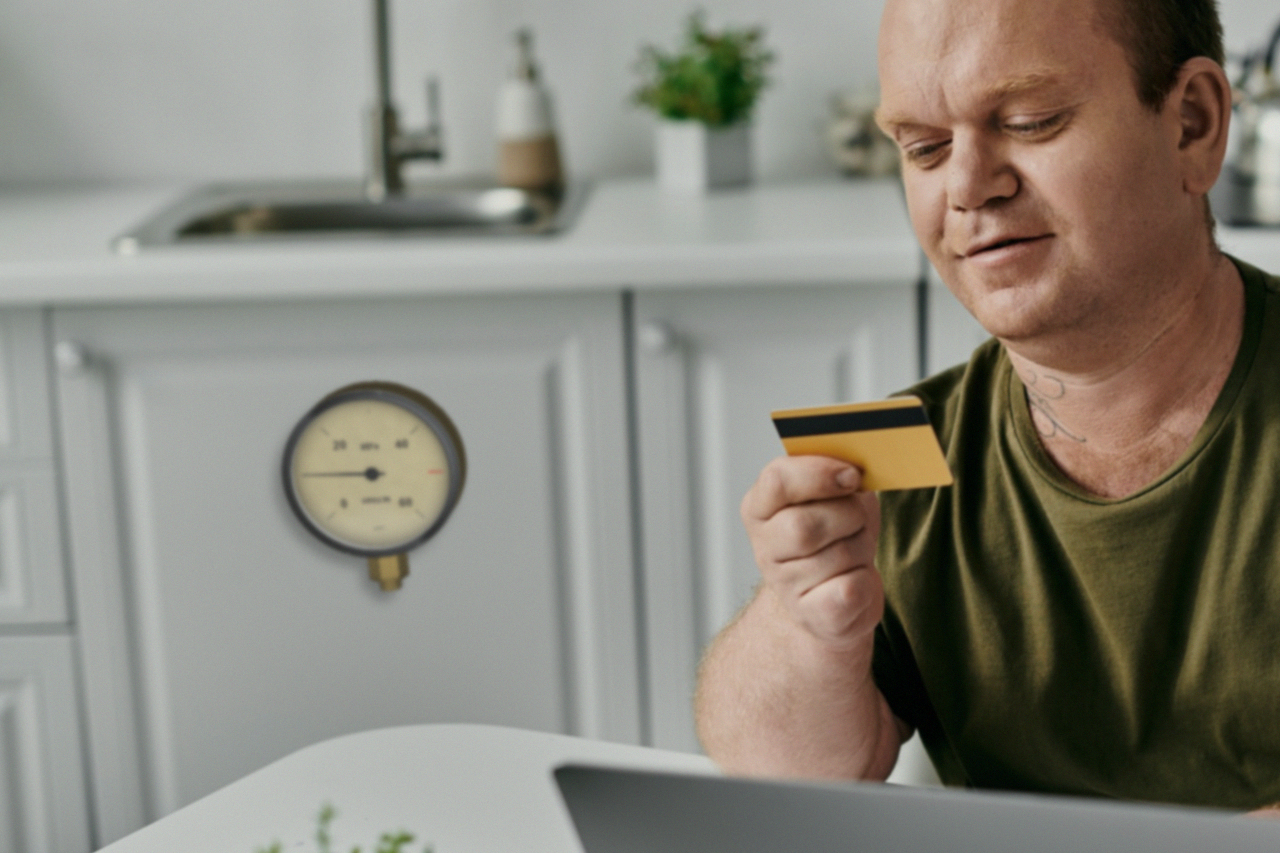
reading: {"value": 10, "unit": "MPa"}
